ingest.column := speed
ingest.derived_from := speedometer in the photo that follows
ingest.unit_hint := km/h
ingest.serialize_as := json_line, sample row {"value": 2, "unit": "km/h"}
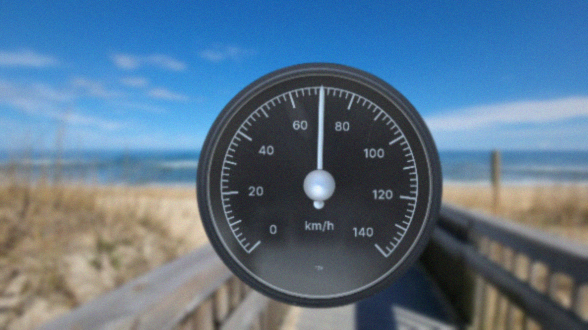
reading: {"value": 70, "unit": "km/h"}
